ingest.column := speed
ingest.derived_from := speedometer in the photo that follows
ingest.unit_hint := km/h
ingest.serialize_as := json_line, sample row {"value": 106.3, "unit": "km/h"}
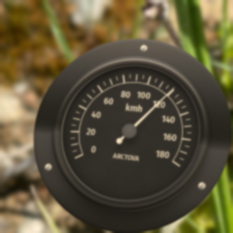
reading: {"value": 120, "unit": "km/h"}
